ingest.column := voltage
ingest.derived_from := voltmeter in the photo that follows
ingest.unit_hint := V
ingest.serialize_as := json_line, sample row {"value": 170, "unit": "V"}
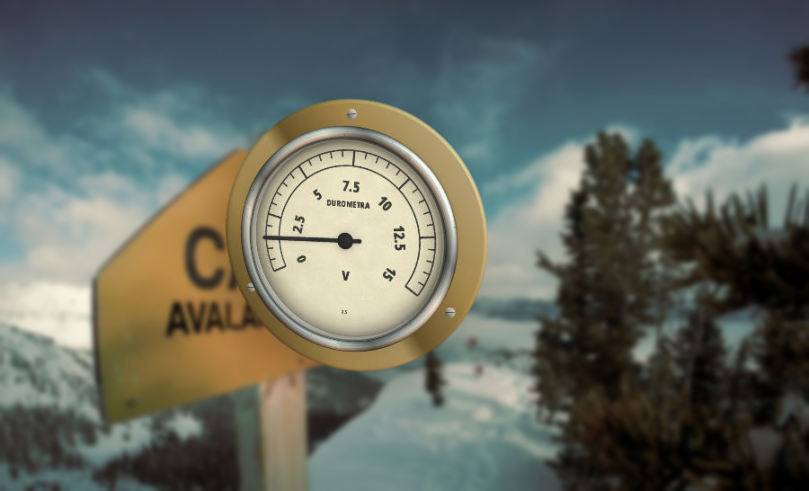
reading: {"value": 1.5, "unit": "V"}
